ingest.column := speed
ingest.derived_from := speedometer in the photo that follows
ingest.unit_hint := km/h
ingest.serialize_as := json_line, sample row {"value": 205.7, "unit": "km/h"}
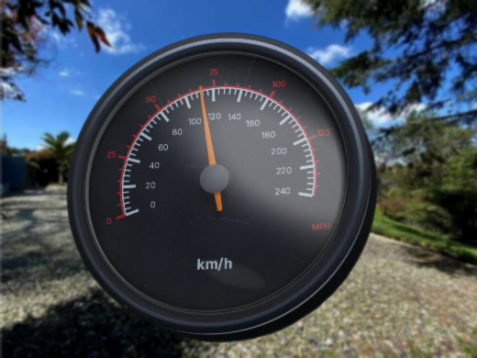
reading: {"value": 112, "unit": "km/h"}
